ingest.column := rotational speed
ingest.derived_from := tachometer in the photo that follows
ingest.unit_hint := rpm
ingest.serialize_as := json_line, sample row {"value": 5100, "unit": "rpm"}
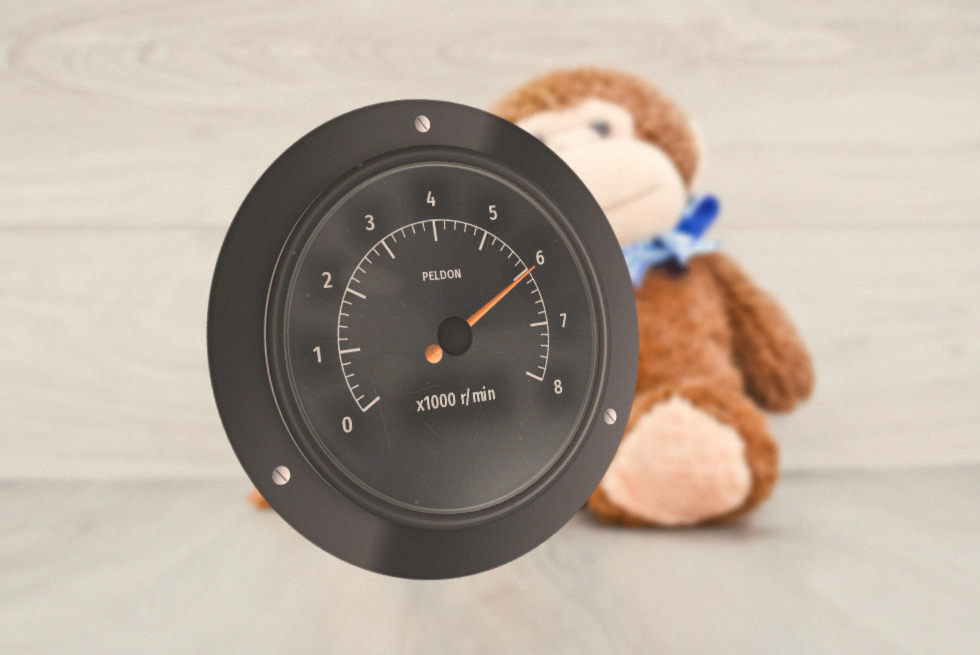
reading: {"value": 6000, "unit": "rpm"}
